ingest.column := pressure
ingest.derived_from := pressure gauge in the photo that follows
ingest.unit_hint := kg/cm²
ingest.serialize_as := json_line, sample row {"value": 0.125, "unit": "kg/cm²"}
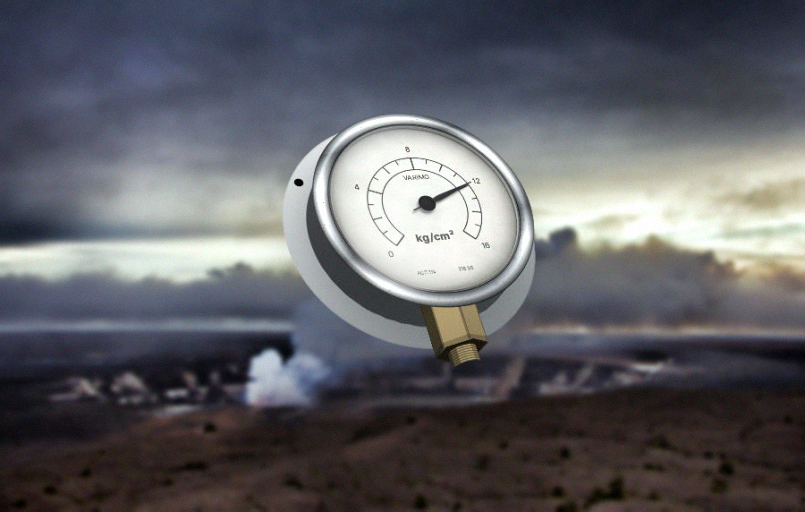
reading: {"value": 12, "unit": "kg/cm²"}
